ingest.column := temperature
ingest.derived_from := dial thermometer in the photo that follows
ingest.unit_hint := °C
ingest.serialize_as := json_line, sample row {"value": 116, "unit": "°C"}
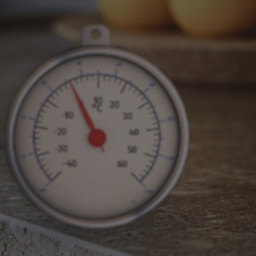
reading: {"value": 0, "unit": "°C"}
